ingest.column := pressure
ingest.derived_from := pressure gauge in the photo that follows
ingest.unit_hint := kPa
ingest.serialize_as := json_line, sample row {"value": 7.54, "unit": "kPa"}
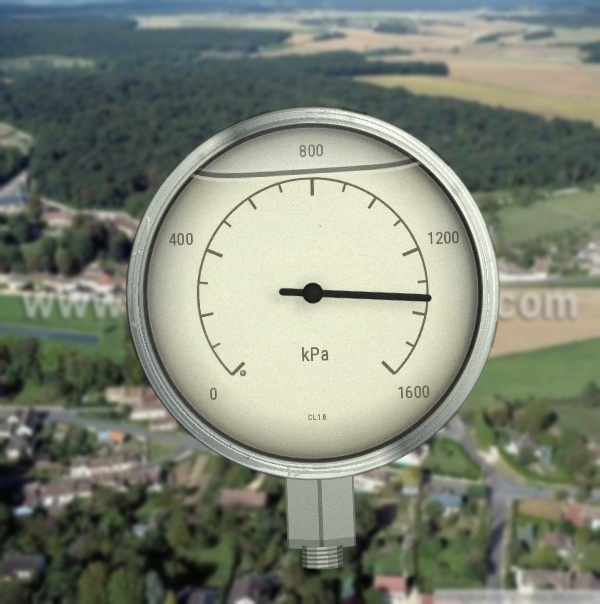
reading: {"value": 1350, "unit": "kPa"}
